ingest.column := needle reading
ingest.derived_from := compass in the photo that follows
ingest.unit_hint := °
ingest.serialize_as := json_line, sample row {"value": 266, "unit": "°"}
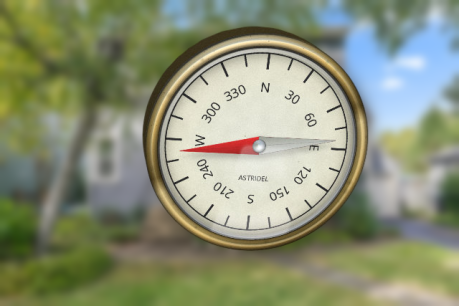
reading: {"value": 262.5, "unit": "°"}
